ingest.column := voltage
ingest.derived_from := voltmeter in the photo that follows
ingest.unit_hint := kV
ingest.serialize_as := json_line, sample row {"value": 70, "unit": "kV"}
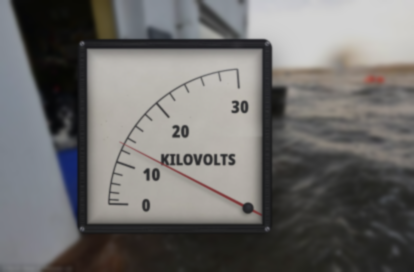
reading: {"value": 13, "unit": "kV"}
